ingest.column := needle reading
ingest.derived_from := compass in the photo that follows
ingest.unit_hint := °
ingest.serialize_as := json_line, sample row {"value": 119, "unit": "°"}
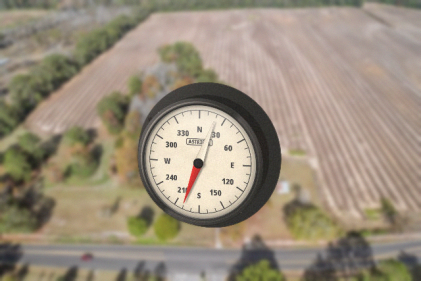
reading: {"value": 200, "unit": "°"}
